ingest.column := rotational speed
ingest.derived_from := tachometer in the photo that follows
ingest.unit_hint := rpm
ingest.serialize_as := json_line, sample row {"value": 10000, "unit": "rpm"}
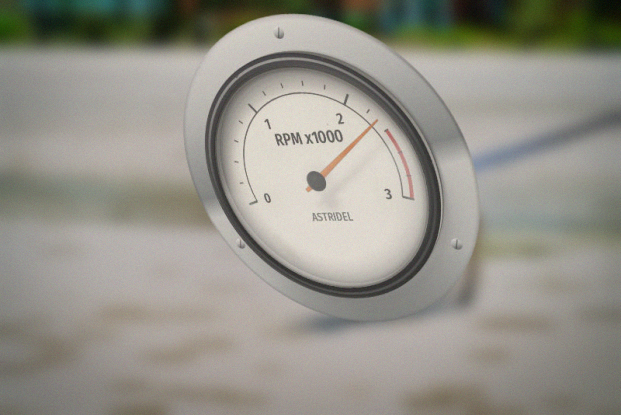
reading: {"value": 2300, "unit": "rpm"}
